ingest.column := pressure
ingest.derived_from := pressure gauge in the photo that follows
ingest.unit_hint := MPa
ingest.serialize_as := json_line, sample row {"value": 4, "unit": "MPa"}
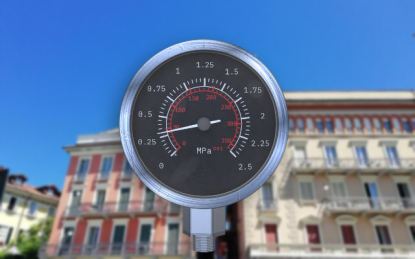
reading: {"value": 0.3, "unit": "MPa"}
